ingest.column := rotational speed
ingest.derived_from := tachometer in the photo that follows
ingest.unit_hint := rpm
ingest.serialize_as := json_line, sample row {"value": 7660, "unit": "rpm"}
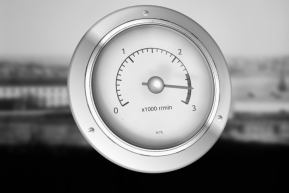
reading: {"value": 2700, "unit": "rpm"}
